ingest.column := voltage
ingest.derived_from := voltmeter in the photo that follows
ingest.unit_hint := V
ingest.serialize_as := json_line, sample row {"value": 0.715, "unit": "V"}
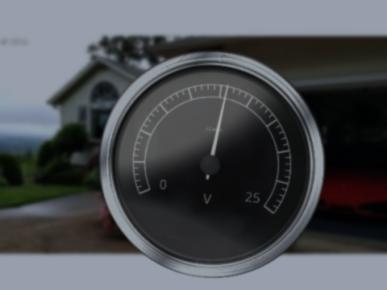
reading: {"value": 13, "unit": "V"}
